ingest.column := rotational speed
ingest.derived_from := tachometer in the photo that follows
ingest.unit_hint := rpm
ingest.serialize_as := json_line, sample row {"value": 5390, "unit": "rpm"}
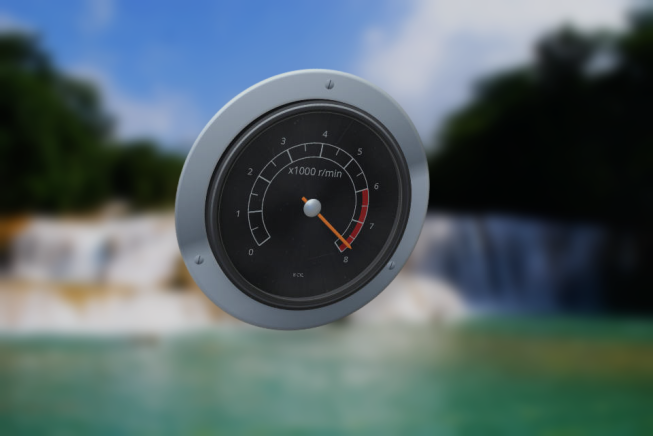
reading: {"value": 7750, "unit": "rpm"}
